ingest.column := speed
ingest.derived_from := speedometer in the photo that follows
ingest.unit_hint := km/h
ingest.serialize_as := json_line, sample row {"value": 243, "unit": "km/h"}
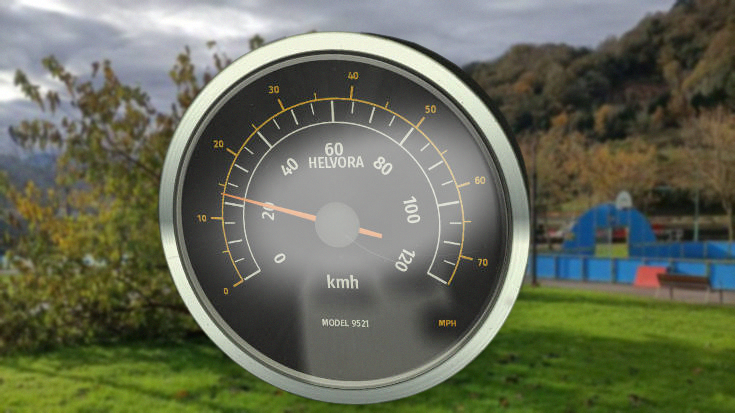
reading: {"value": 22.5, "unit": "km/h"}
